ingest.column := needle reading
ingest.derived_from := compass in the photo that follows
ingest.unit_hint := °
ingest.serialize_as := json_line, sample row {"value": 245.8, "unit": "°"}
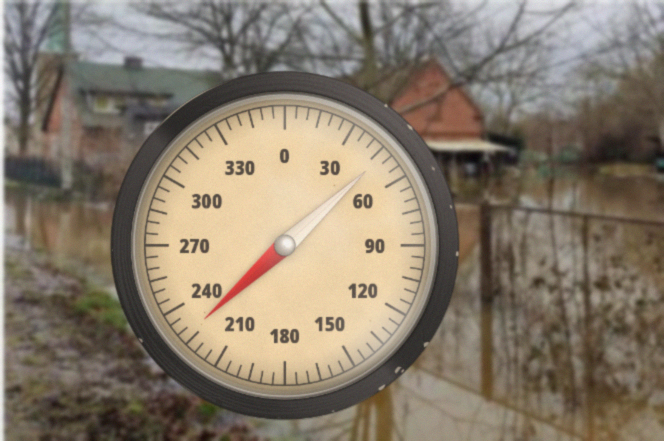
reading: {"value": 227.5, "unit": "°"}
